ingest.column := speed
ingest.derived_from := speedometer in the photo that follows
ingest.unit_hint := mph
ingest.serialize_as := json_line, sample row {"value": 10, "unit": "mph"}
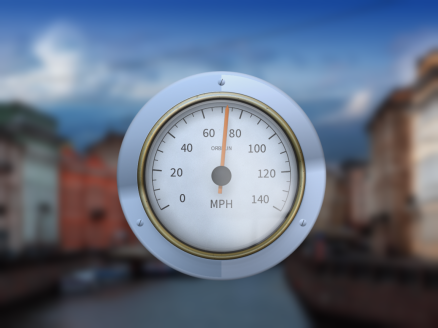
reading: {"value": 72.5, "unit": "mph"}
